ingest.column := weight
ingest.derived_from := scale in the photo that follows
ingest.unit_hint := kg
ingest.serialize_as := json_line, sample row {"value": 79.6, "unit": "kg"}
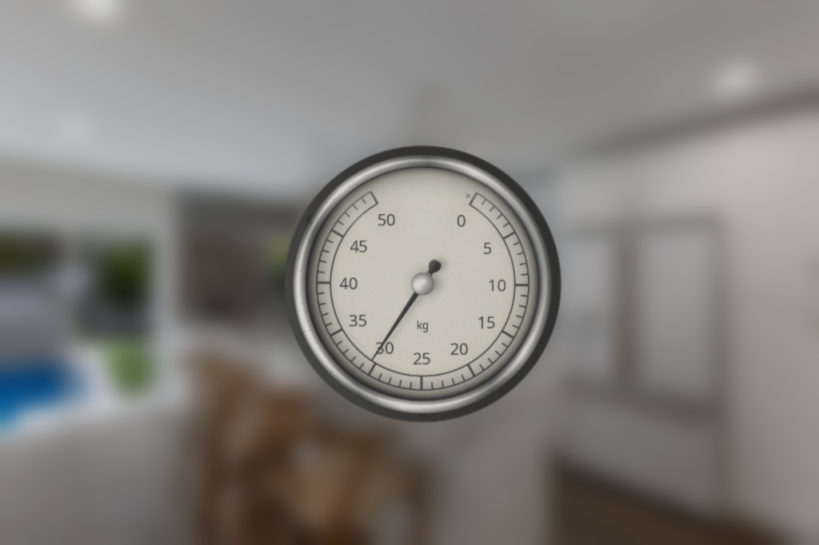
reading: {"value": 30.5, "unit": "kg"}
